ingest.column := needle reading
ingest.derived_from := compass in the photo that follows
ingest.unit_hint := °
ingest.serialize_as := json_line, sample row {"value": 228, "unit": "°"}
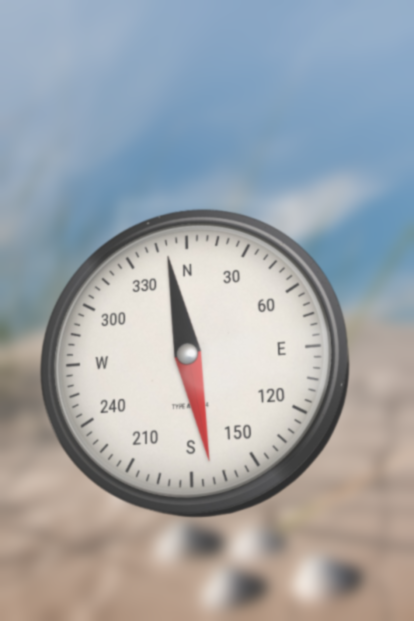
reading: {"value": 170, "unit": "°"}
